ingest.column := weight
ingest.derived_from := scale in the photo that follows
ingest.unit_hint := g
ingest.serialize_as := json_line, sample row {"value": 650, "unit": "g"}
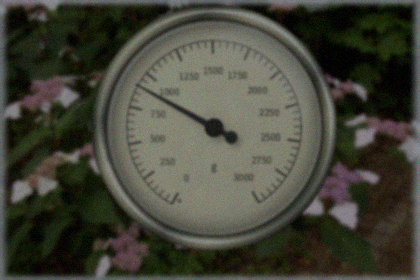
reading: {"value": 900, "unit": "g"}
